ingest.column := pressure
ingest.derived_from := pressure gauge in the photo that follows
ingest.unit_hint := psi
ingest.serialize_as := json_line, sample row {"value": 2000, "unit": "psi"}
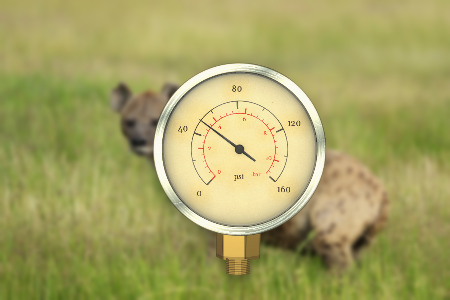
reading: {"value": 50, "unit": "psi"}
